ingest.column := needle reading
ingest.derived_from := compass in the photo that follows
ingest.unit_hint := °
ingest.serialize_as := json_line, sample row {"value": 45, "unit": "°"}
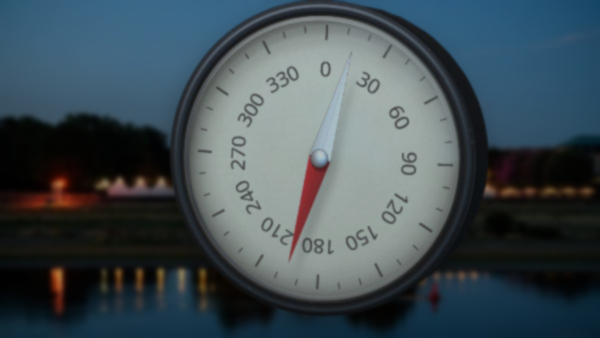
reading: {"value": 195, "unit": "°"}
